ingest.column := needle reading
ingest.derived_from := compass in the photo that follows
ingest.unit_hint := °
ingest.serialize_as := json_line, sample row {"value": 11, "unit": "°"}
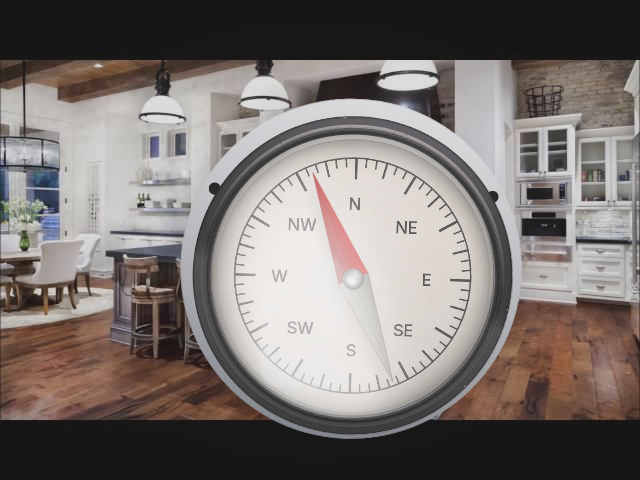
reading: {"value": 337.5, "unit": "°"}
